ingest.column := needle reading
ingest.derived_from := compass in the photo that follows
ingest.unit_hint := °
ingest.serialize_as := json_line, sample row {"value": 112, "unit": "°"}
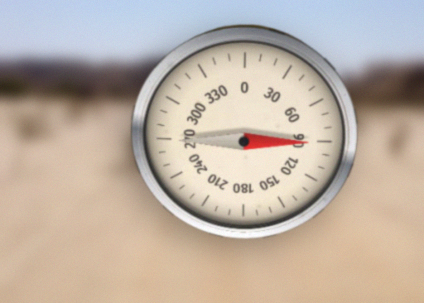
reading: {"value": 90, "unit": "°"}
